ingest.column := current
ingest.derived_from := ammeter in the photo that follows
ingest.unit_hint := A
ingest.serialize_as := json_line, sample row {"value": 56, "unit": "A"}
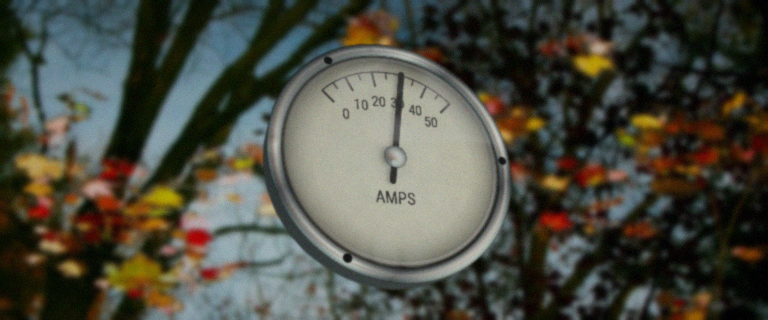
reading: {"value": 30, "unit": "A"}
